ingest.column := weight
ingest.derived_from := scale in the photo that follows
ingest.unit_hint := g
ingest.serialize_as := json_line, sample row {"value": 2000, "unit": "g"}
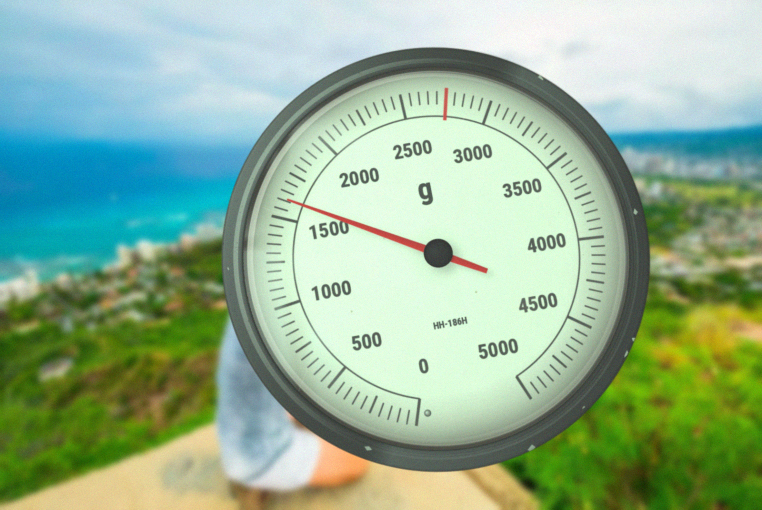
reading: {"value": 1600, "unit": "g"}
